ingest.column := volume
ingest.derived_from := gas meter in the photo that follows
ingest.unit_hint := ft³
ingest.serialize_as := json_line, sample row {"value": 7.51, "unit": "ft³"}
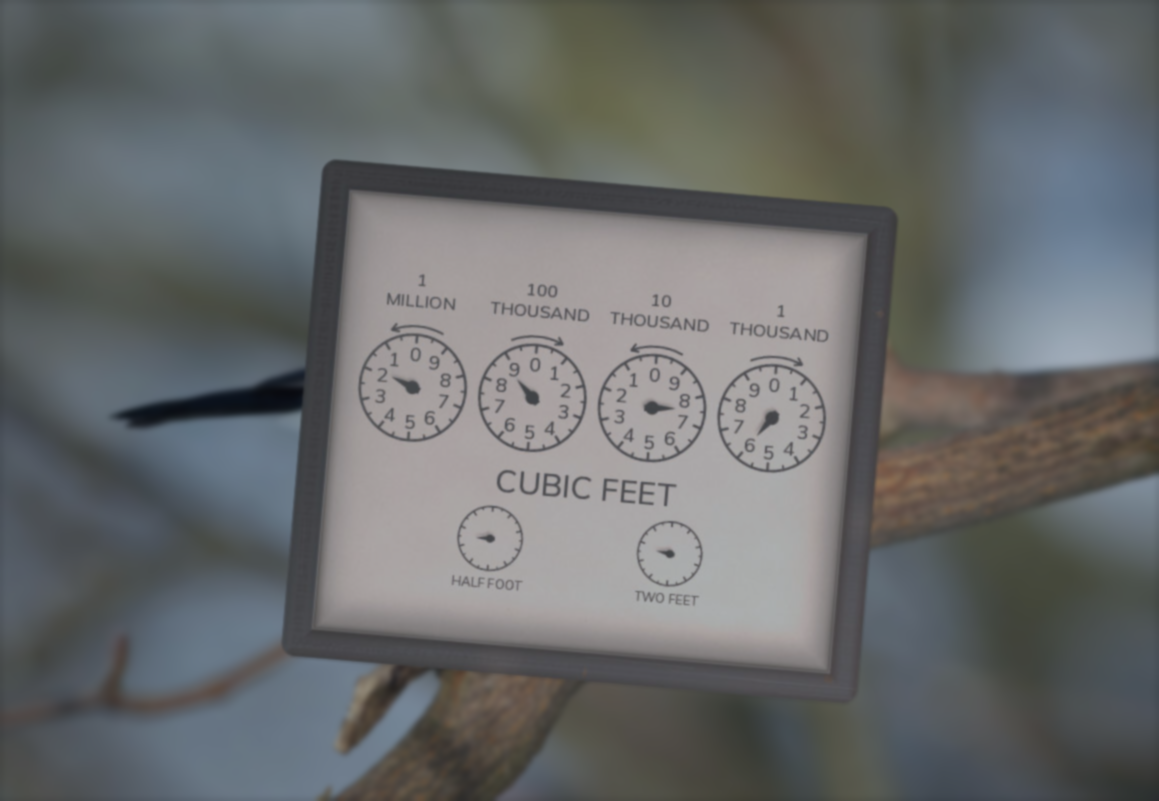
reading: {"value": 187600, "unit": "ft³"}
